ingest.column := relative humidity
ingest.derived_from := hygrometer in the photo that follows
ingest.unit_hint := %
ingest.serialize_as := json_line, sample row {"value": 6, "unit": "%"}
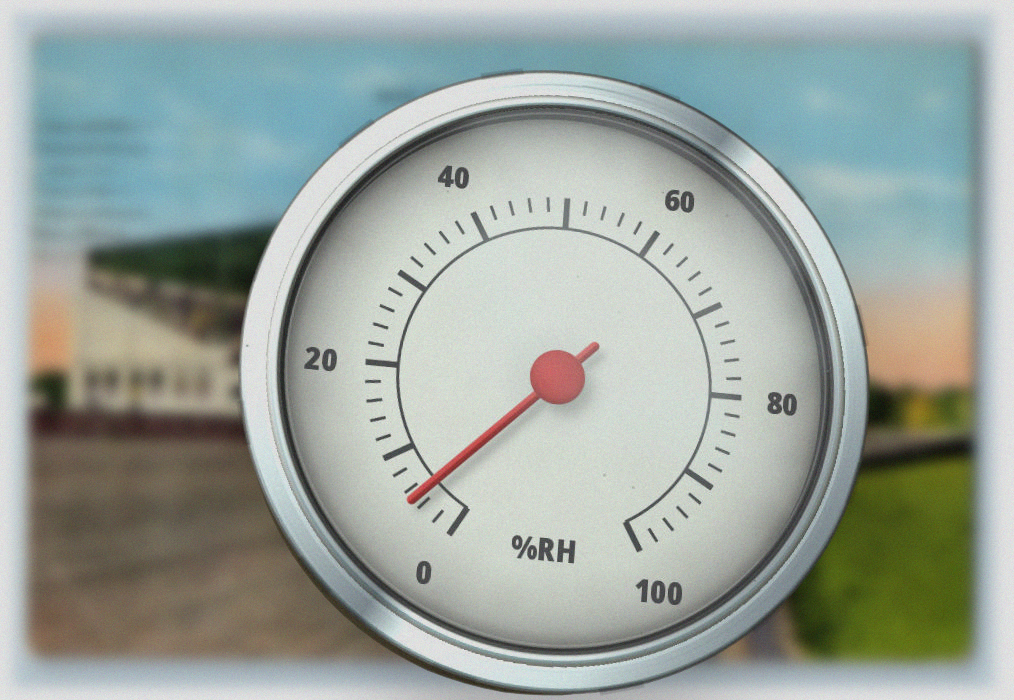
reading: {"value": 5, "unit": "%"}
